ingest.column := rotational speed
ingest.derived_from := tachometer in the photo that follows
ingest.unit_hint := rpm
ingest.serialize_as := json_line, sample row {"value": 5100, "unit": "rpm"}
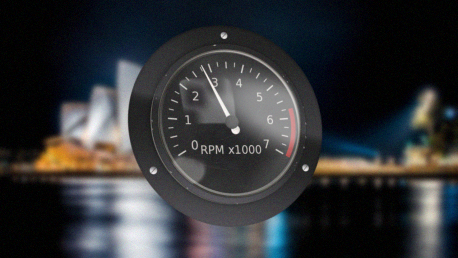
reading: {"value": 2750, "unit": "rpm"}
